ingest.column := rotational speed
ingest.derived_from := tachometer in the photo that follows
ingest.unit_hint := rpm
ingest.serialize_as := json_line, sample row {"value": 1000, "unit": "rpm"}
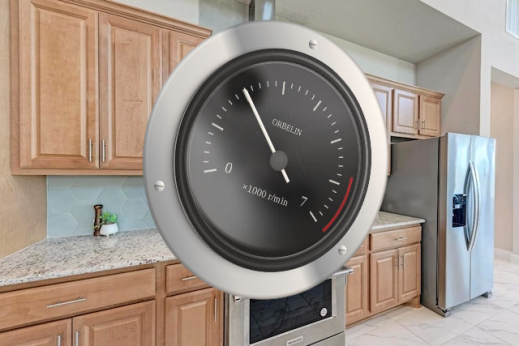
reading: {"value": 2000, "unit": "rpm"}
